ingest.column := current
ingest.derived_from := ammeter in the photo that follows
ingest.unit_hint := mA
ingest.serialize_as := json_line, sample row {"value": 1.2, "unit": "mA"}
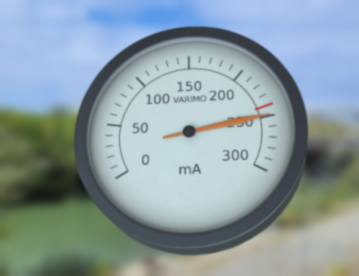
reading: {"value": 250, "unit": "mA"}
